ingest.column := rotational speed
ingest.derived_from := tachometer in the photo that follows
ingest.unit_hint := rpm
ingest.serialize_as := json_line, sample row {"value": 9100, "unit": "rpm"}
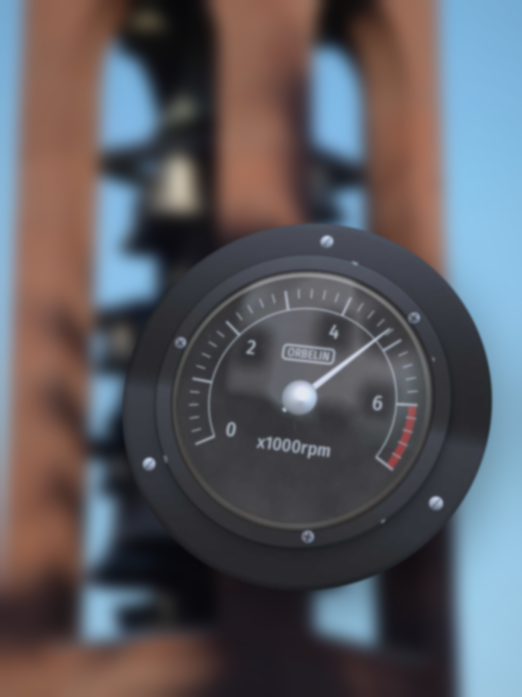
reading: {"value": 4800, "unit": "rpm"}
